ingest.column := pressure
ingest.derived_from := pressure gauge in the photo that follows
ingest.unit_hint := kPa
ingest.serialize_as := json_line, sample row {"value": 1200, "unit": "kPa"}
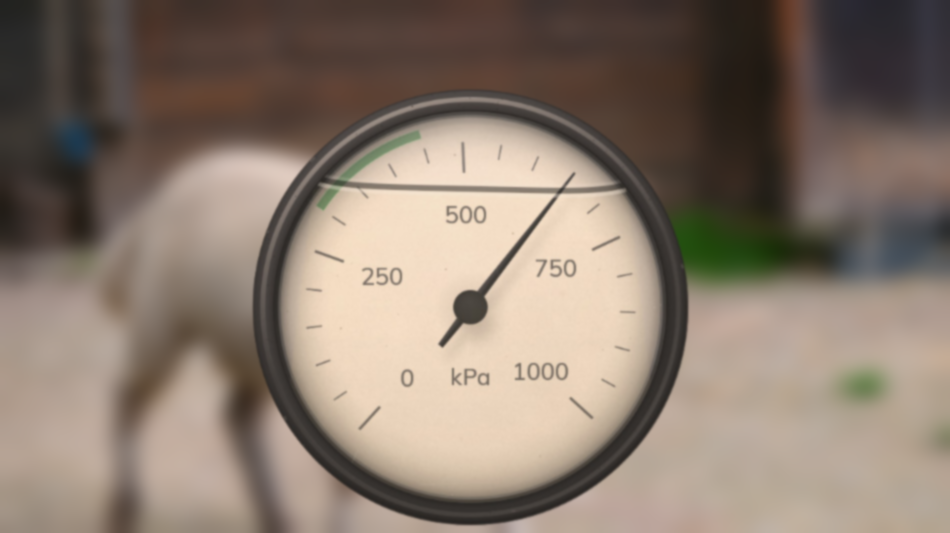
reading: {"value": 650, "unit": "kPa"}
